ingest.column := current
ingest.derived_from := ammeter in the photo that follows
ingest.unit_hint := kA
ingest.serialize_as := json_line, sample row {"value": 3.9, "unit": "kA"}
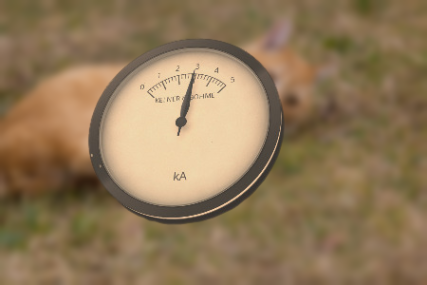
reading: {"value": 3, "unit": "kA"}
